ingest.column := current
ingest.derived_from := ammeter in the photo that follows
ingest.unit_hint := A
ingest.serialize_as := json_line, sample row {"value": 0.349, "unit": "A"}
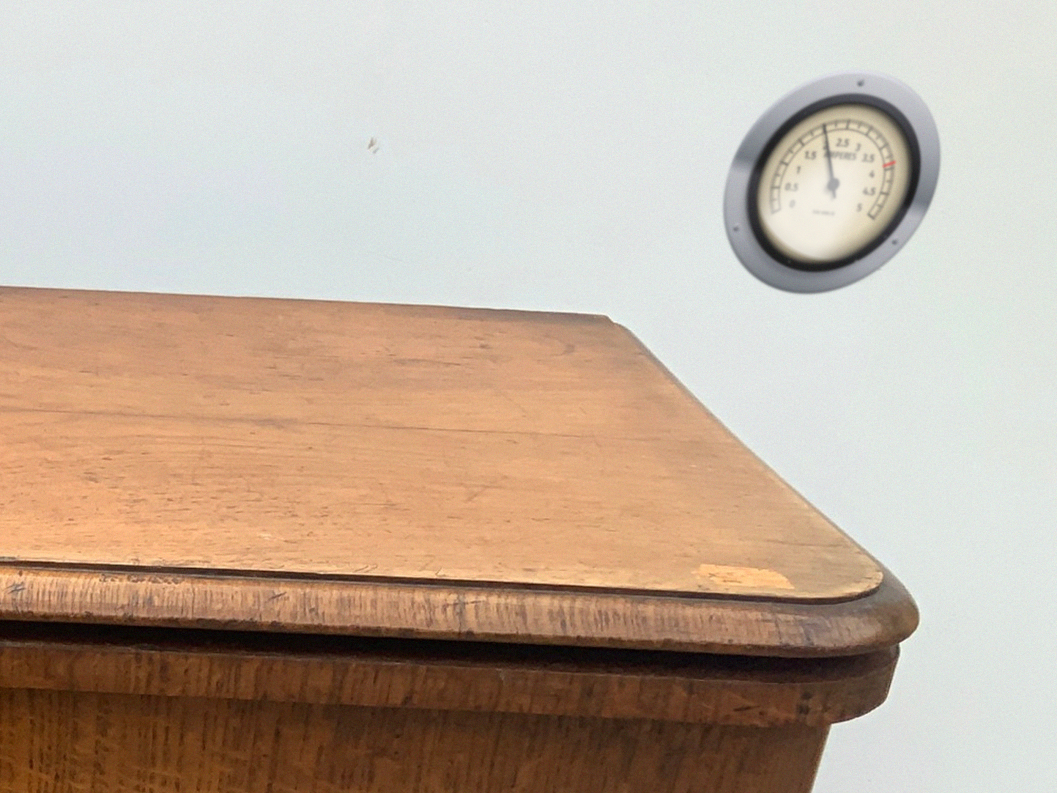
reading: {"value": 2, "unit": "A"}
